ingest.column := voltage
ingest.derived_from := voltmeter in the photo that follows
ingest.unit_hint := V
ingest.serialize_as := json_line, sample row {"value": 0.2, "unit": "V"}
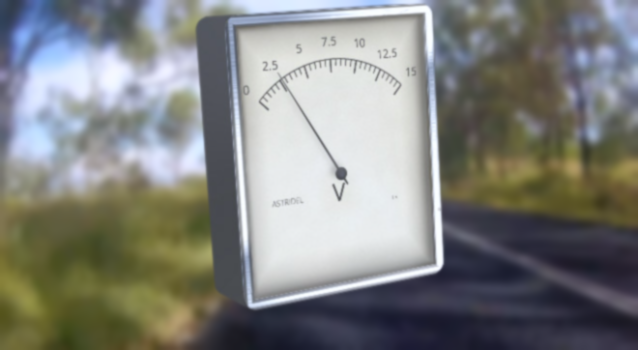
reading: {"value": 2.5, "unit": "V"}
